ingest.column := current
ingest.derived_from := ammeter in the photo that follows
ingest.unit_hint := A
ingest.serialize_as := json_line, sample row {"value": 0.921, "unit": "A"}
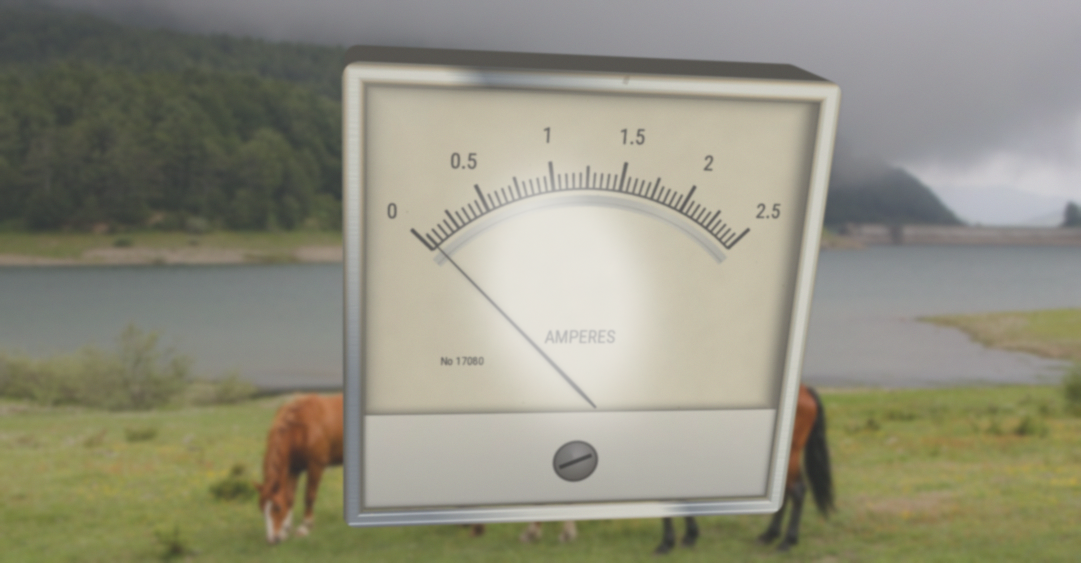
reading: {"value": 0.05, "unit": "A"}
